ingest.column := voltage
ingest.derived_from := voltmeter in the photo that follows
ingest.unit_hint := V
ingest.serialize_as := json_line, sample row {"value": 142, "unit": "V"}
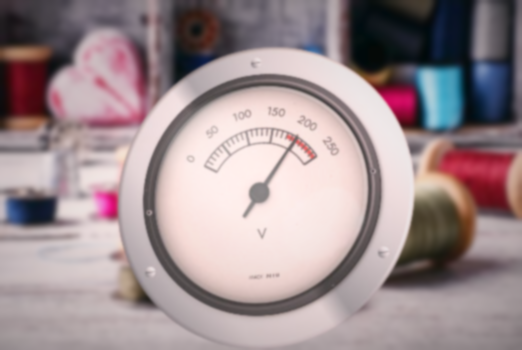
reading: {"value": 200, "unit": "V"}
